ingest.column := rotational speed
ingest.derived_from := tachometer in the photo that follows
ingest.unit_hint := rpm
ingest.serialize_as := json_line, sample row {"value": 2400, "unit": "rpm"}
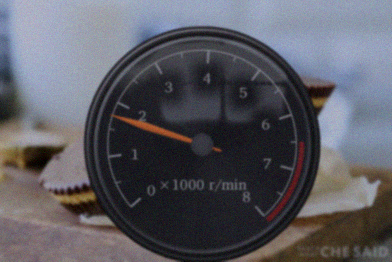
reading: {"value": 1750, "unit": "rpm"}
